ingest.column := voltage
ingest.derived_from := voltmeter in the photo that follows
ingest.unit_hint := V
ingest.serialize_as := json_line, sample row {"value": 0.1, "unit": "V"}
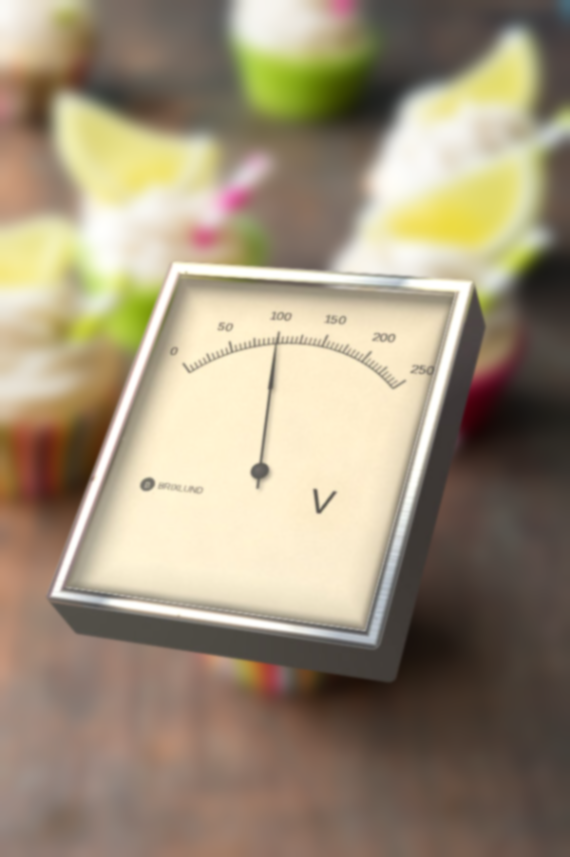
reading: {"value": 100, "unit": "V"}
